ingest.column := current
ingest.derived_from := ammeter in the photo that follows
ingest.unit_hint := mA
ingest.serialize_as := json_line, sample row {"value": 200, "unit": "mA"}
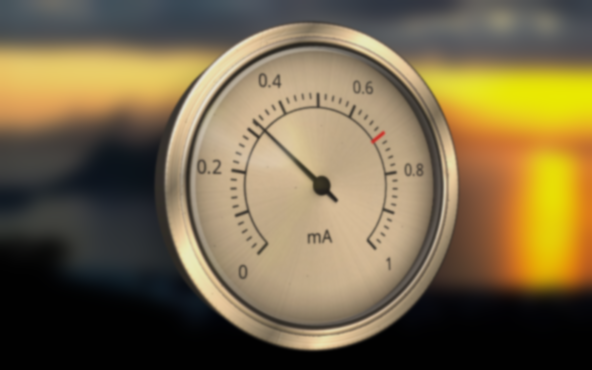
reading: {"value": 0.32, "unit": "mA"}
